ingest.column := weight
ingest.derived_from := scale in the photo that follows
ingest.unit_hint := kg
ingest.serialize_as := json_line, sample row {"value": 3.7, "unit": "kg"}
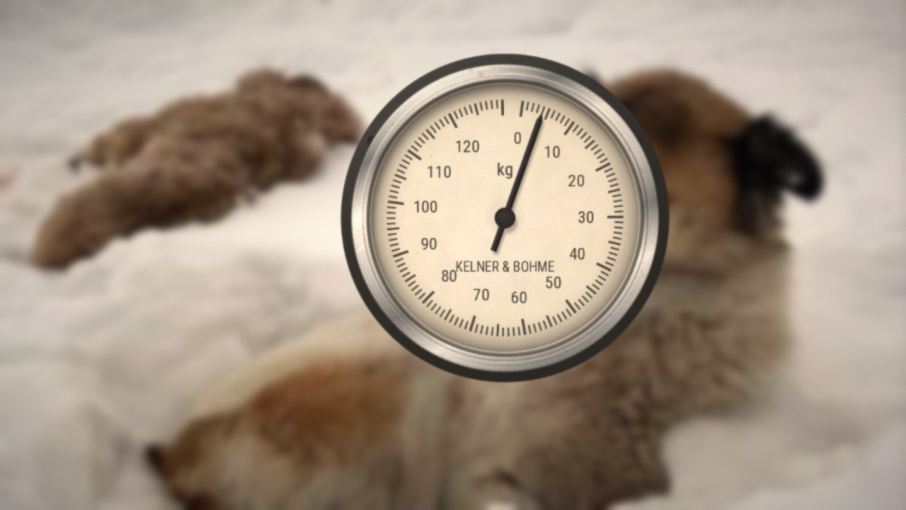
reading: {"value": 4, "unit": "kg"}
